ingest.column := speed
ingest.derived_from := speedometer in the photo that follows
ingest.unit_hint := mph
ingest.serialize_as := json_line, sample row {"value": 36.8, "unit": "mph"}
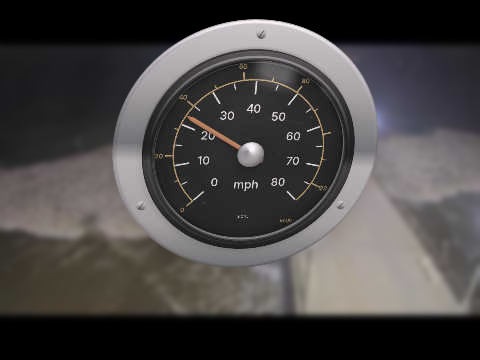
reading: {"value": 22.5, "unit": "mph"}
